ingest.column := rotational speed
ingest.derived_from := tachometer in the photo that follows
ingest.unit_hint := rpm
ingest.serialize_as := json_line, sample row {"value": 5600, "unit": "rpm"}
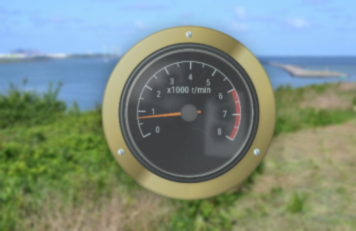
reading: {"value": 750, "unit": "rpm"}
